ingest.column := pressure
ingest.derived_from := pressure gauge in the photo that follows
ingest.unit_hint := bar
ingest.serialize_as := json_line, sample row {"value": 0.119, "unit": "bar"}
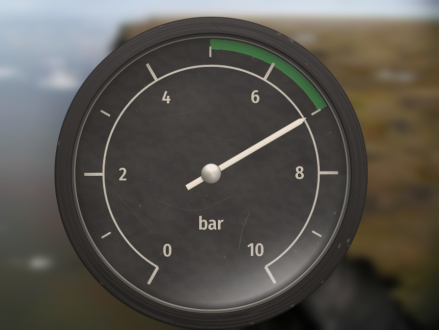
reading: {"value": 7, "unit": "bar"}
